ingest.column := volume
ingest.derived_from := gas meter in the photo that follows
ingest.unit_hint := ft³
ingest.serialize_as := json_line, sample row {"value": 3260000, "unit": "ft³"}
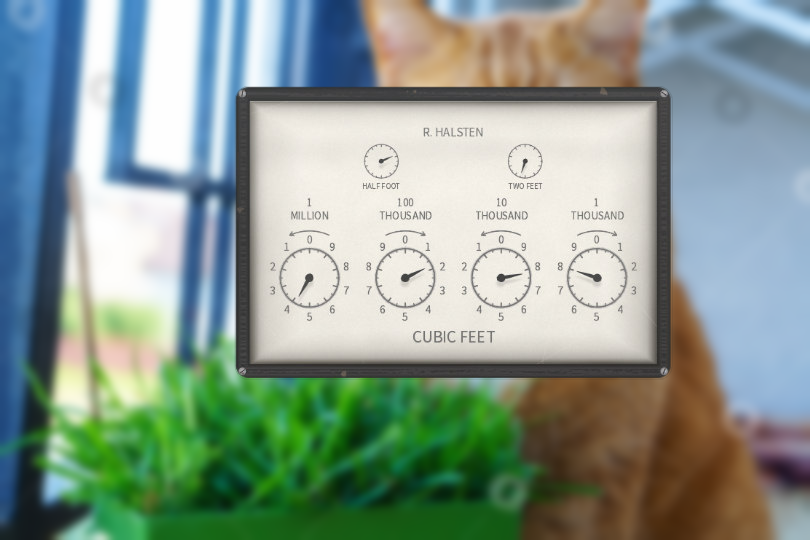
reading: {"value": 417800, "unit": "ft³"}
